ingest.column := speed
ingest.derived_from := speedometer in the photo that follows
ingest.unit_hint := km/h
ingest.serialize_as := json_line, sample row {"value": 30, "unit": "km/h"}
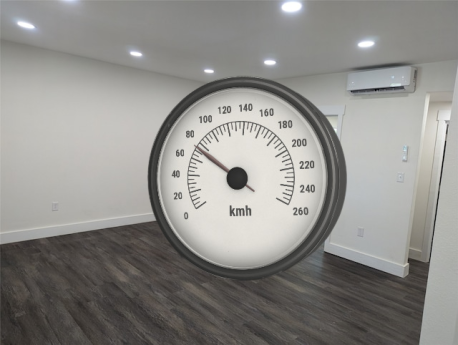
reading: {"value": 75, "unit": "km/h"}
